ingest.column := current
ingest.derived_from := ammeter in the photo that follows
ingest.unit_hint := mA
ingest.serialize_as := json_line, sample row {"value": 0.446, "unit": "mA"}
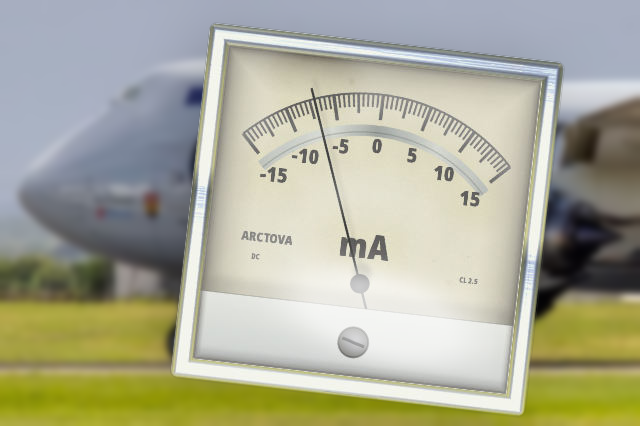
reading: {"value": -7, "unit": "mA"}
